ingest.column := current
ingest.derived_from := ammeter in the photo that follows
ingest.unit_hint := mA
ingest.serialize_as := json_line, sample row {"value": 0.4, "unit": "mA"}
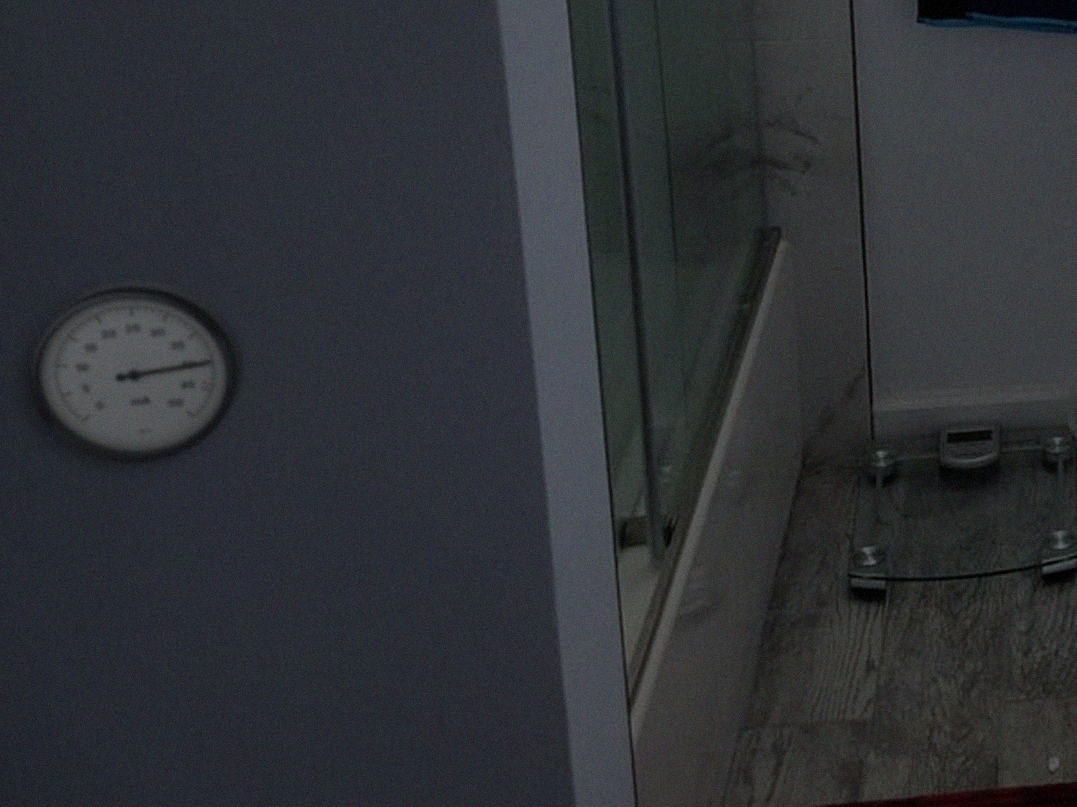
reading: {"value": 40, "unit": "mA"}
